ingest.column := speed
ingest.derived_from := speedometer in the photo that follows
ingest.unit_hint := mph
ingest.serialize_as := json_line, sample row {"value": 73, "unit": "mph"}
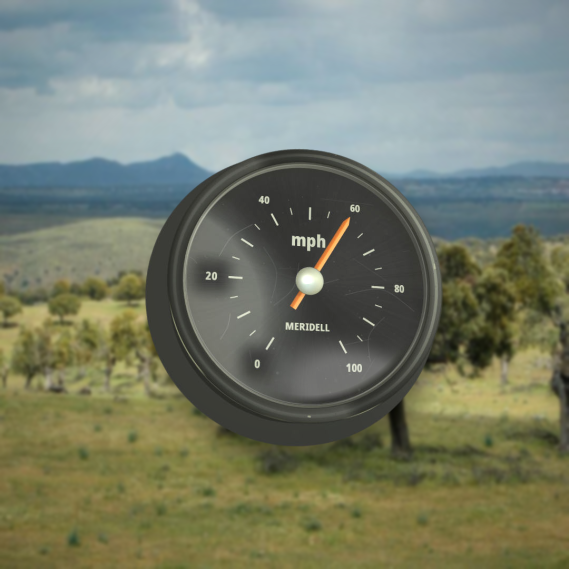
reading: {"value": 60, "unit": "mph"}
